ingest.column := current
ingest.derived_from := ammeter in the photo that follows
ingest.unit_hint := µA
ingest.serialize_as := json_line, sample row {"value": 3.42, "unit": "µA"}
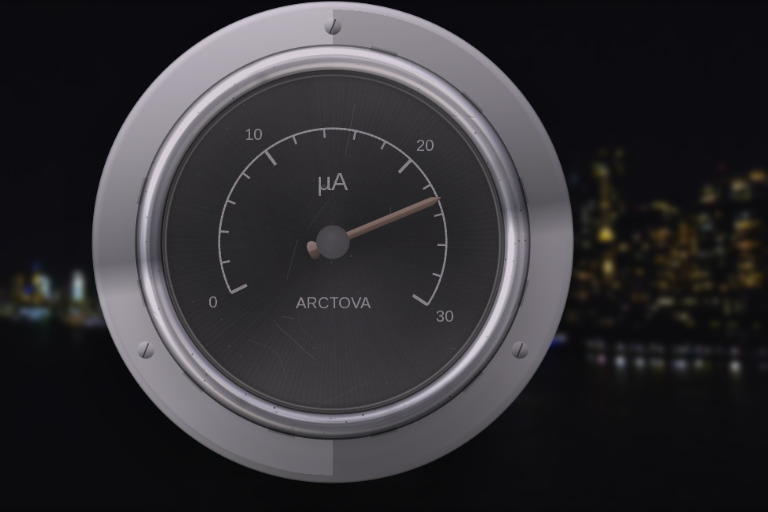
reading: {"value": 23, "unit": "µA"}
